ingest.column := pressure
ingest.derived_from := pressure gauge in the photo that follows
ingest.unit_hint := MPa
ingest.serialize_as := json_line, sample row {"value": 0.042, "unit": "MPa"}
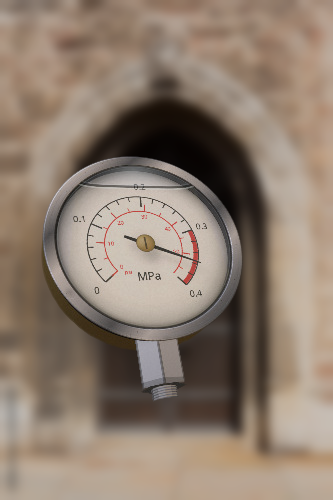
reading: {"value": 0.36, "unit": "MPa"}
